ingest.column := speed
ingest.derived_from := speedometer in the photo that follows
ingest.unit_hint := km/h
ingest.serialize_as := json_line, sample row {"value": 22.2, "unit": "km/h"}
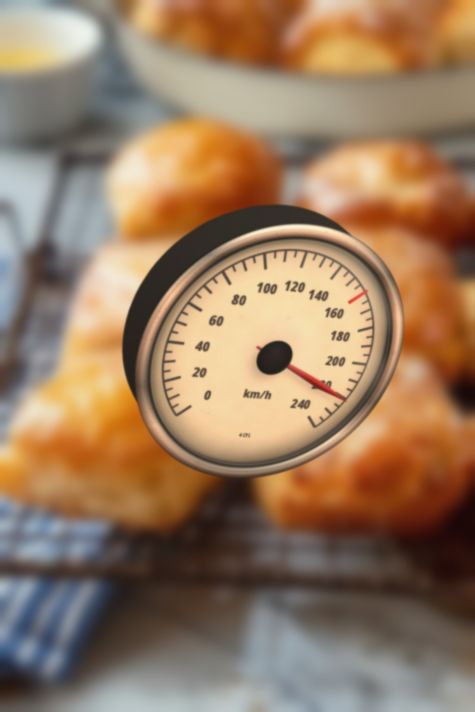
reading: {"value": 220, "unit": "km/h"}
